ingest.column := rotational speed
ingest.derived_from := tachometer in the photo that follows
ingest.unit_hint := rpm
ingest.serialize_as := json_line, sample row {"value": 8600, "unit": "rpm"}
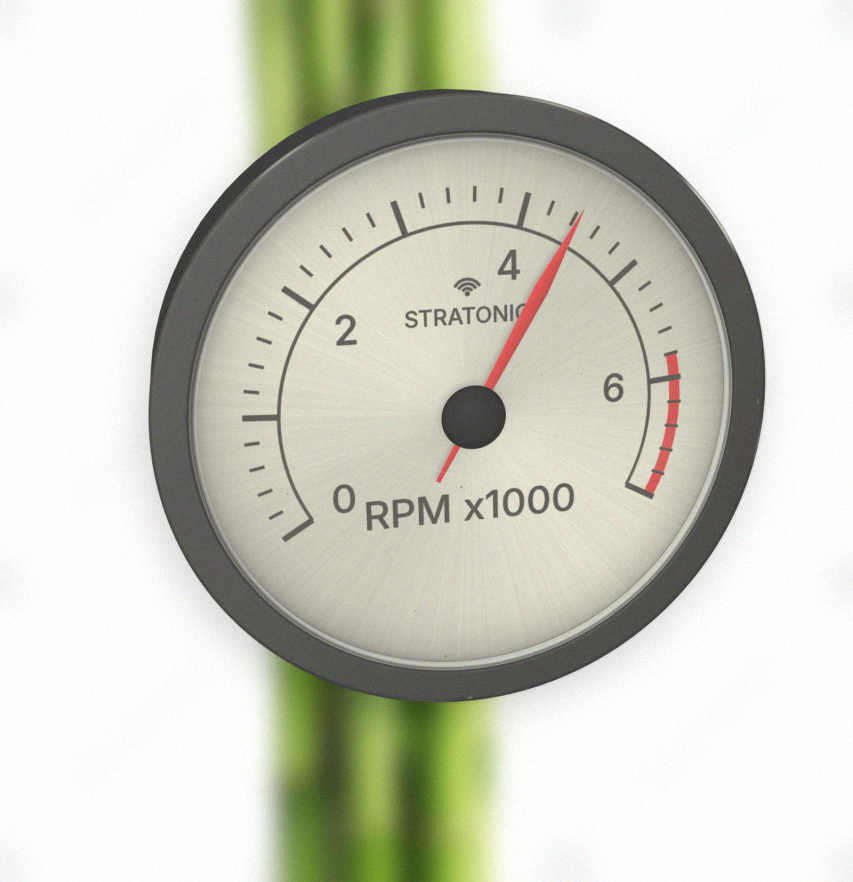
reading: {"value": 4400, "unit": "rpm"}
